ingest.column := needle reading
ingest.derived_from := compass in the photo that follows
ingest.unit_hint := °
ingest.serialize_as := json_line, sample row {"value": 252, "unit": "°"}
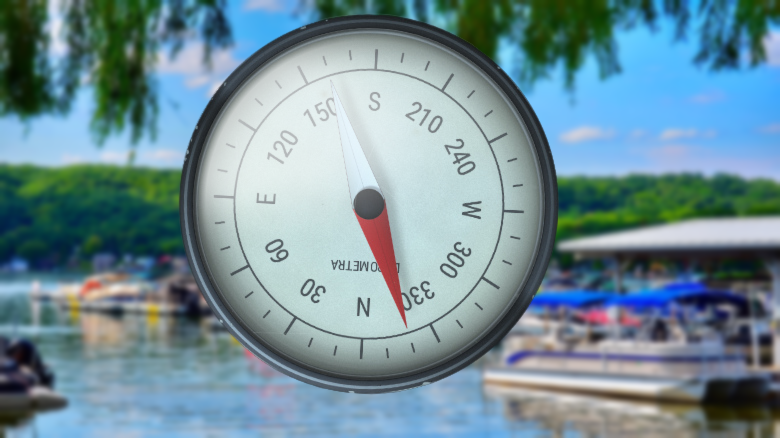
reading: {"value": 340, "unit": "°"}
